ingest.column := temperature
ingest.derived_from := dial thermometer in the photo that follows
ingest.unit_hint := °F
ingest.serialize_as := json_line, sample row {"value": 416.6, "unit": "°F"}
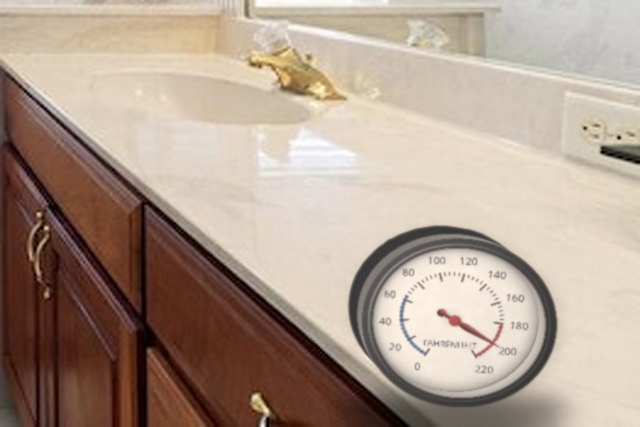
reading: {"value": 200, "unit": "°F"}
